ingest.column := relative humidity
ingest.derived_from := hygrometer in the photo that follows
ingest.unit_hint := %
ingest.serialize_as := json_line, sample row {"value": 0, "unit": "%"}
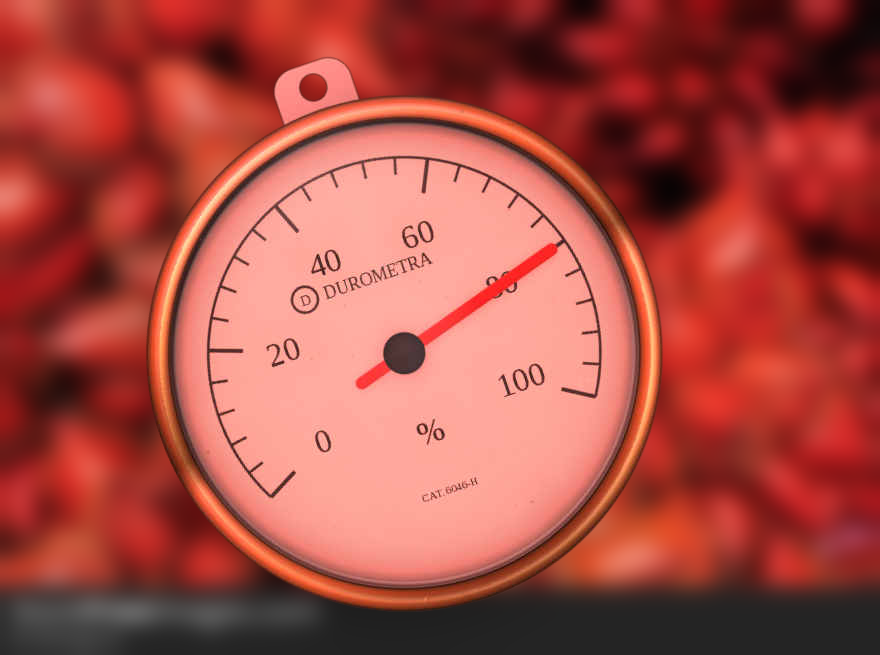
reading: {"value": 80, "unit": "%"}
